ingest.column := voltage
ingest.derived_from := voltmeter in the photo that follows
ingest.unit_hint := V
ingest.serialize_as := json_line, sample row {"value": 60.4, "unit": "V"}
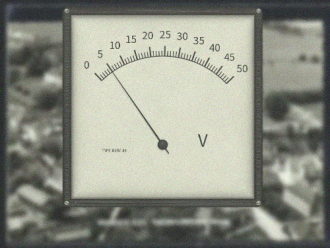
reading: {"value": 5, "unit": "V"}
